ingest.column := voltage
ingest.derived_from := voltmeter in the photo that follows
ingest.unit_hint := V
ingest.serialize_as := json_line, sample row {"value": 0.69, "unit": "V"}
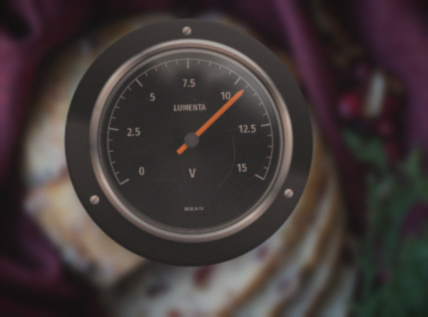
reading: {"value": 10.5, "unit": "V"}
